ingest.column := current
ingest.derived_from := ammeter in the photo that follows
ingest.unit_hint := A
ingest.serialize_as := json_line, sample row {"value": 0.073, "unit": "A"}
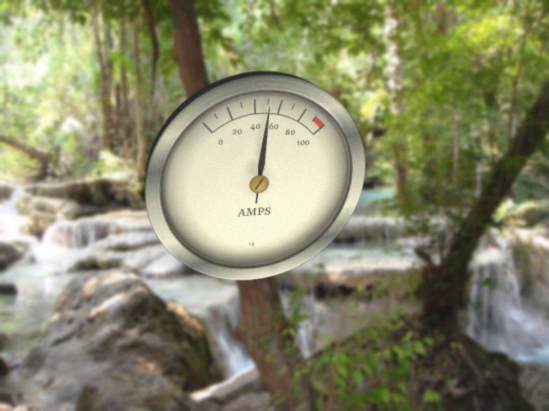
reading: {"value": 50, "unit": "A"}
